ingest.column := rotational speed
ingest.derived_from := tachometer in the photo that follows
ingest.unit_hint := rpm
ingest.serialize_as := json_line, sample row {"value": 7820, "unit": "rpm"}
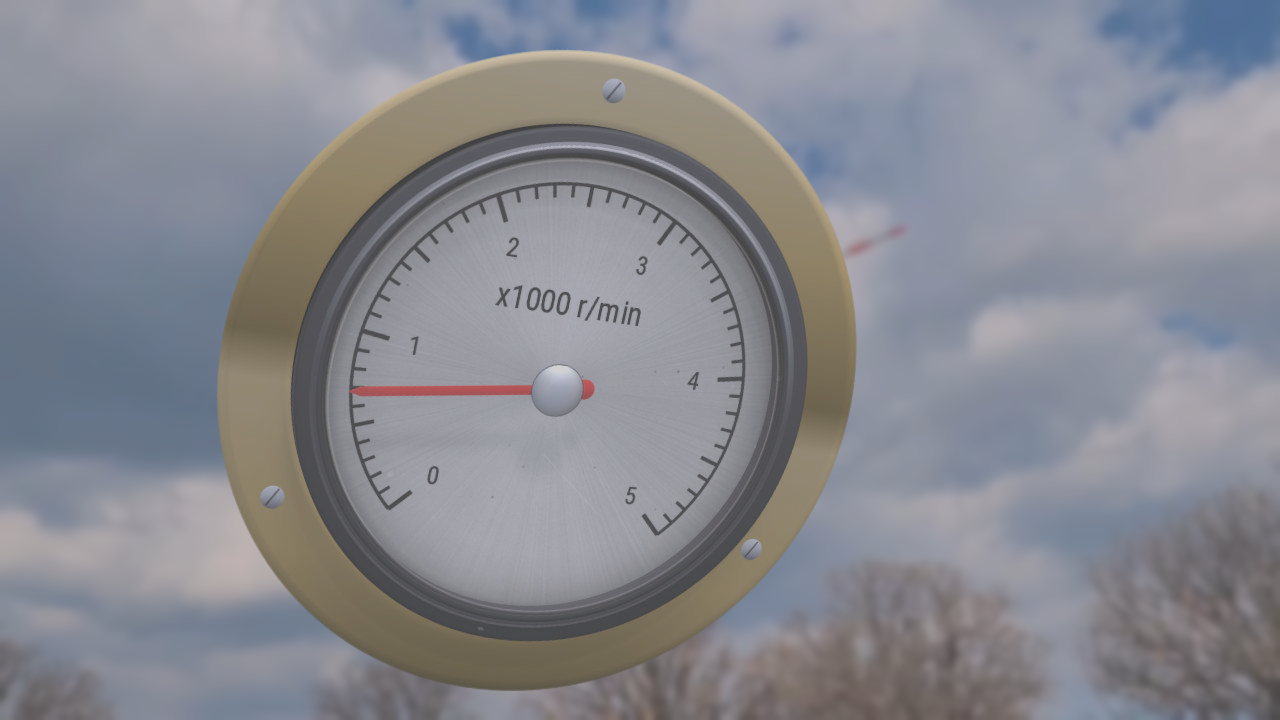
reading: {"value": 700, "unit": "rpm"}
